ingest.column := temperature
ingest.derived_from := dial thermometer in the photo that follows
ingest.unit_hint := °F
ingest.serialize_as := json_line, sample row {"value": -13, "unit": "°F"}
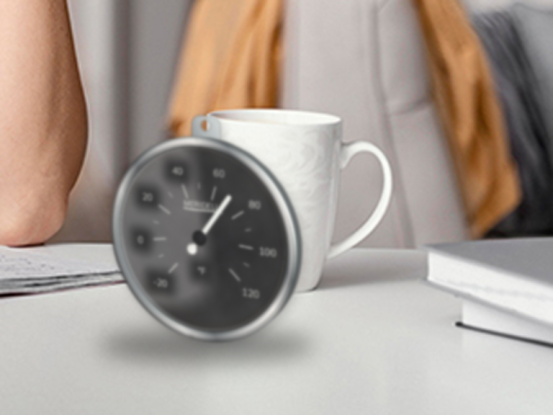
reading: {"value": 70, "unit": "°F"}
